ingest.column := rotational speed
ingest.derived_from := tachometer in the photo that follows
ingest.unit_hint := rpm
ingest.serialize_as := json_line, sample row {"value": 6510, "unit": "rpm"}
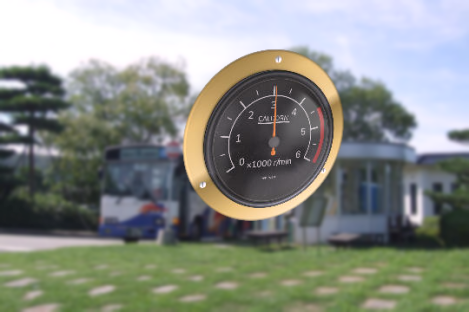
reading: {"value": 3000, "unit": "rpm"}
